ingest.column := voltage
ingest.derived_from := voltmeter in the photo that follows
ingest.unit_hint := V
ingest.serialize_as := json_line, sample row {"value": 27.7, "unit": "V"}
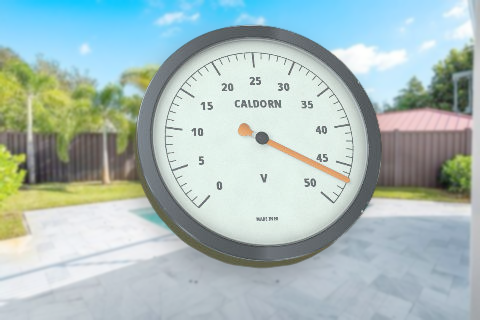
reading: {"value": 47, "unit": "V"}
